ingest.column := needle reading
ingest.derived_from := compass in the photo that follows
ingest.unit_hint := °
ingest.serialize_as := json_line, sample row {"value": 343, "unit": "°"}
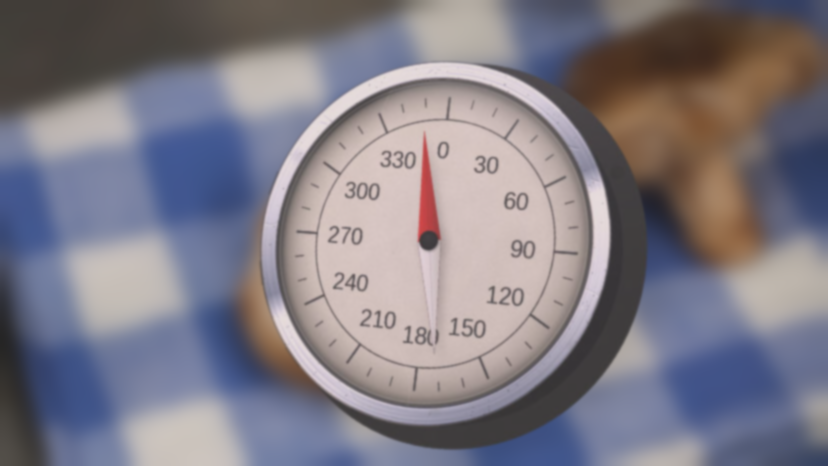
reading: {"value": 350, "unit": "°"}
